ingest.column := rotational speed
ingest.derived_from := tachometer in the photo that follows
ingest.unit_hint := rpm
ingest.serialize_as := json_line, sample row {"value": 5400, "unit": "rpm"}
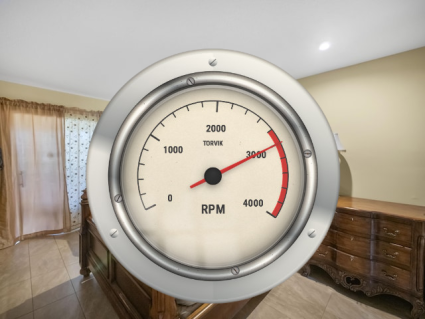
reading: {"value": 3000, "unit": "rpm"}
